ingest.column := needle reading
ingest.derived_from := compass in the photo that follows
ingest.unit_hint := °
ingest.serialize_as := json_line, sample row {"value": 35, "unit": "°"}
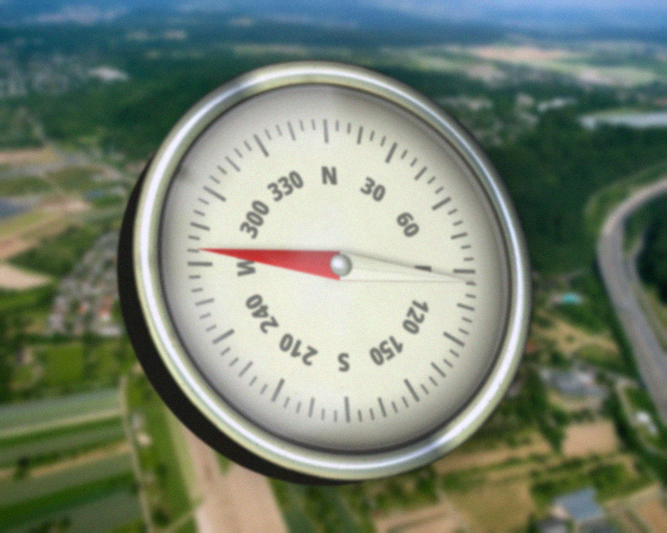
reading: {"value": 275, "unit": "°"}
